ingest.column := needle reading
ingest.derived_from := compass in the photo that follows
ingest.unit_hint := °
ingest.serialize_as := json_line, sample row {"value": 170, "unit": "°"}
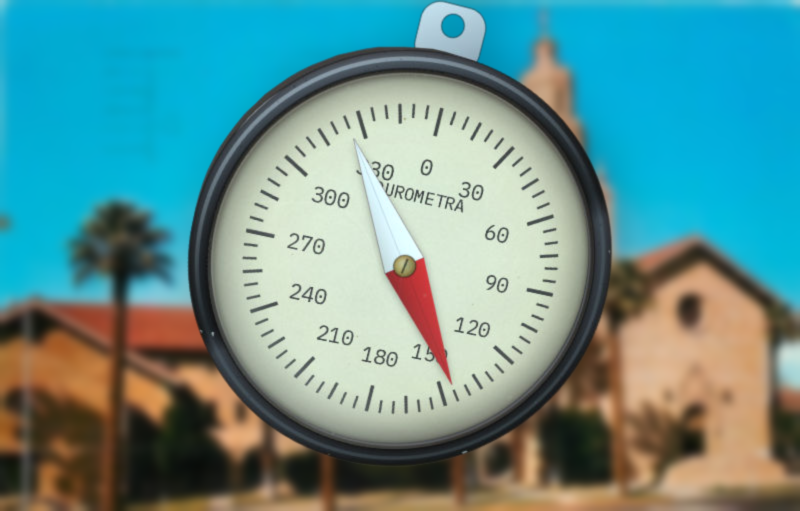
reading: {"value": 145, "unit": "°"}
